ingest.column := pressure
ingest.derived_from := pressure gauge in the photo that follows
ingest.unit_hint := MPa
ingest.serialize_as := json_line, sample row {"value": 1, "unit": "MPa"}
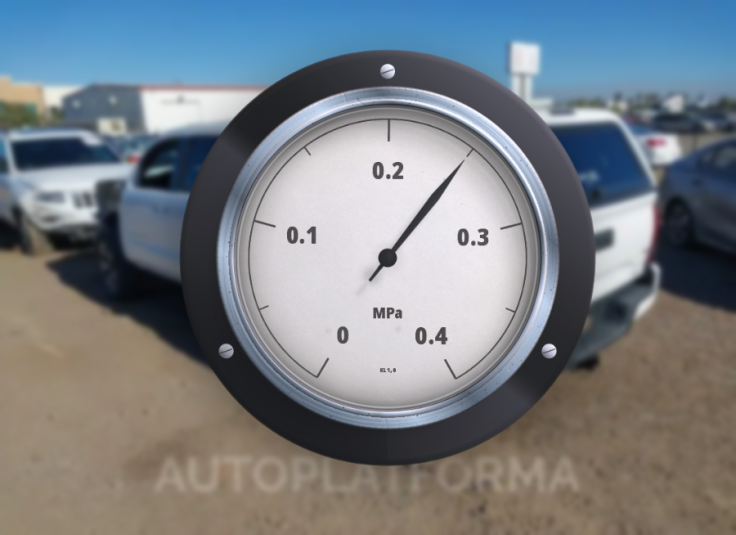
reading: {"value": 0.25, "unit": "MPa"}
